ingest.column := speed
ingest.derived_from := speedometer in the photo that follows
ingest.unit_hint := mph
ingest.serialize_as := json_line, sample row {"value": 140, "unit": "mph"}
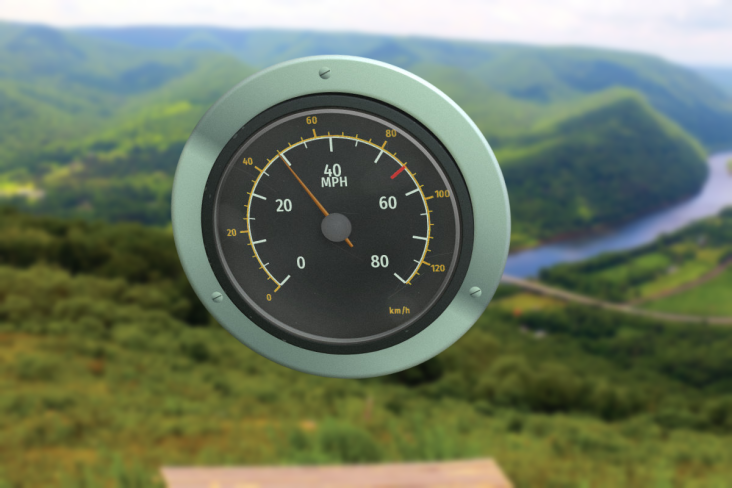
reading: {"value": 30, "unit": "mph"}
